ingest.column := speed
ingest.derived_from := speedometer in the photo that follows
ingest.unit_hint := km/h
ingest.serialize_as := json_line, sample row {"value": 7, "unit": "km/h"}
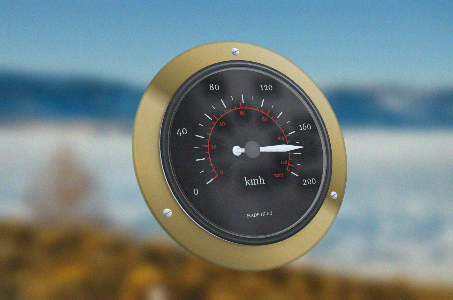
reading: {"value": 175, "unit": "km/h"}
